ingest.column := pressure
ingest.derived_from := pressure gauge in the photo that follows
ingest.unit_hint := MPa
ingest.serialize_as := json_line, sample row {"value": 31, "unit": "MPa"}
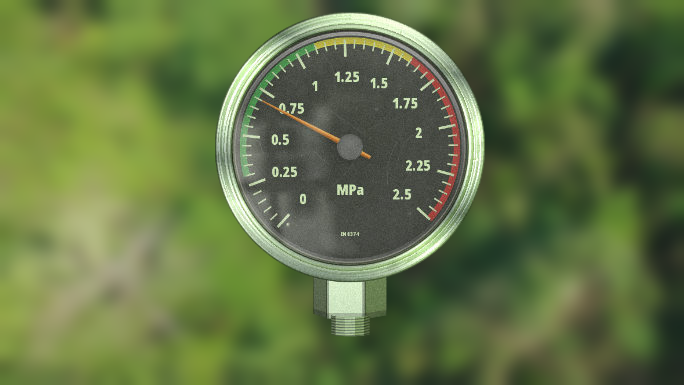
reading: {"value": 0.7, "unit": "MPa"}
